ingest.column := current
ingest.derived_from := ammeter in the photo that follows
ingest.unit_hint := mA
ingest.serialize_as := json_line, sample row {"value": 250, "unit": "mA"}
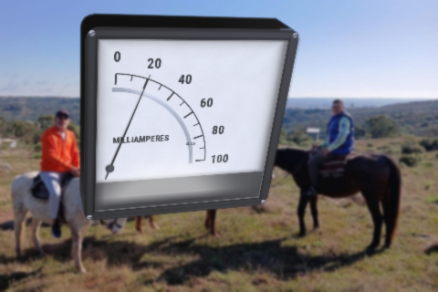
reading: {"value": 20, "unit": "mA"}
